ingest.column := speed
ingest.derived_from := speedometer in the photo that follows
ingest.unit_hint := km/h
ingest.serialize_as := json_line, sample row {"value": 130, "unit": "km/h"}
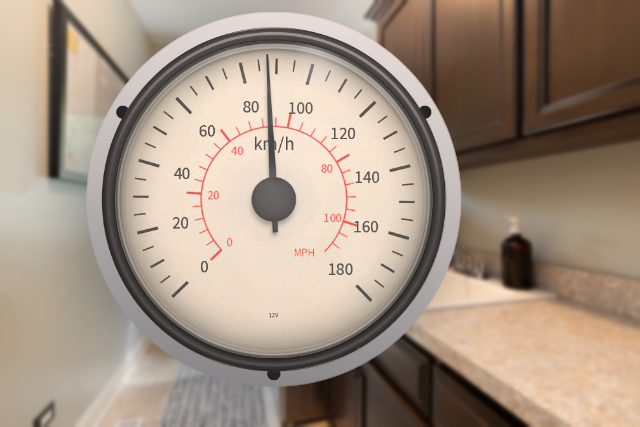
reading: {"value": 87.5, "unit": "km/h"}
